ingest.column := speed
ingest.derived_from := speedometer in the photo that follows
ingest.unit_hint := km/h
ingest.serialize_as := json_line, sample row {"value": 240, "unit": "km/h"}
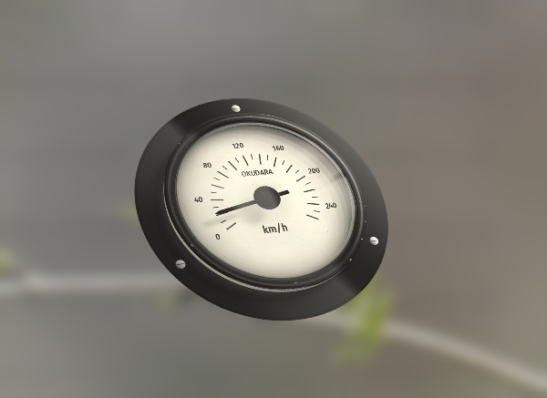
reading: {"value": 20, "unit": "km/h"}
